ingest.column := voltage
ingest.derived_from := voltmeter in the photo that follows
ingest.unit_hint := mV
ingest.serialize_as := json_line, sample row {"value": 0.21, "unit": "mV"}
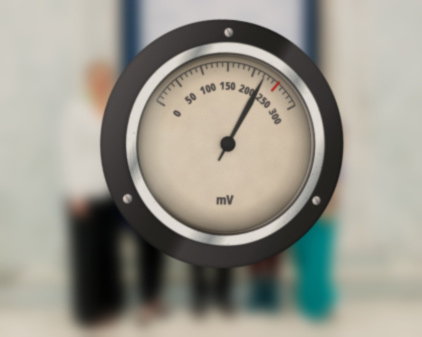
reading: {"value": 220, "unit": "mV"}
